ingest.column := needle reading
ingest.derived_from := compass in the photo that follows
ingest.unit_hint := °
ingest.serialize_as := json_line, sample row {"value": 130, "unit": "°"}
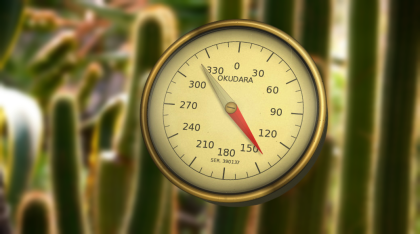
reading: {"value": 140, "unit": "°"}
